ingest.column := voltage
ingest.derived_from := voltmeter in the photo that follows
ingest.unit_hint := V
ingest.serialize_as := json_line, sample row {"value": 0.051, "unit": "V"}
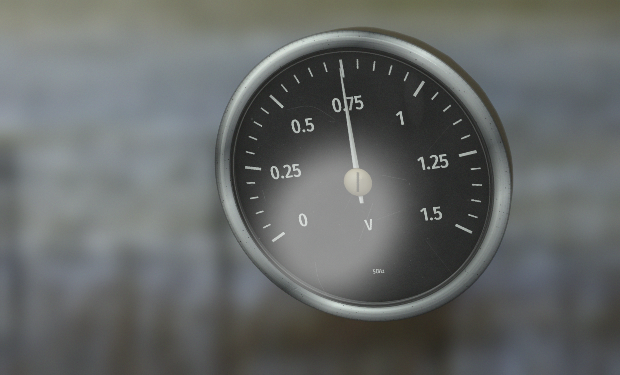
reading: {"value": 0.75, "unit": "V"}
